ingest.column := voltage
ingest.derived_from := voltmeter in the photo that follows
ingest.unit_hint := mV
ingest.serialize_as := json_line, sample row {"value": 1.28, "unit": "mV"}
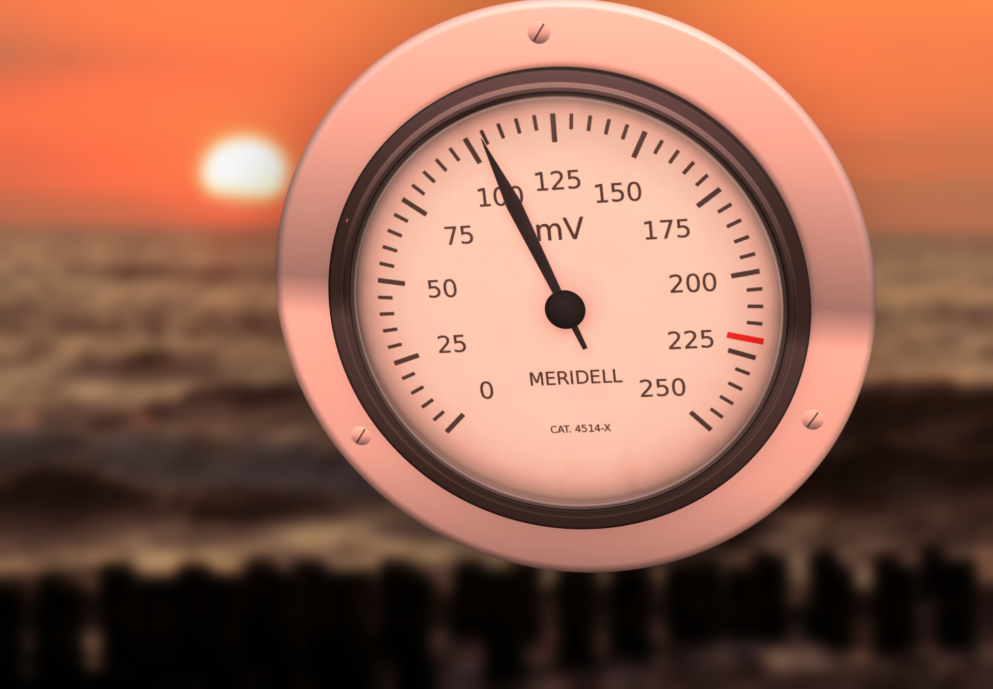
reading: {"value": 105, "unit": "mV"}
